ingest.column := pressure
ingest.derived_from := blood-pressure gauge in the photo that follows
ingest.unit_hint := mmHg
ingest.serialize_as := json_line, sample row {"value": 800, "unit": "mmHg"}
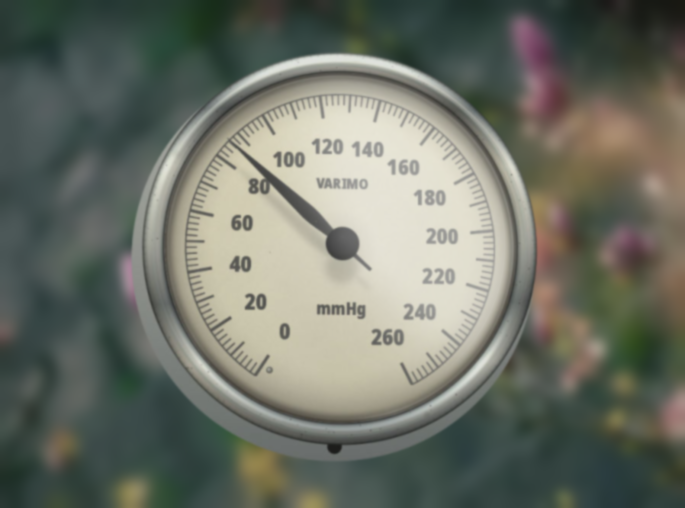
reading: {"value": 86, "unit": "mmHg"}
